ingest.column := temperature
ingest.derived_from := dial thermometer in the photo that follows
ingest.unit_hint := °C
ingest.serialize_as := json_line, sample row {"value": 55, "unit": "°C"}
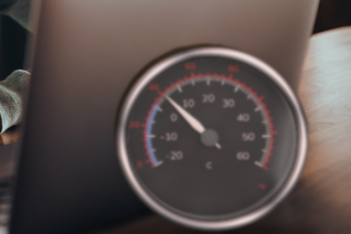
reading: {"value": 5, "unit": "°C"}
